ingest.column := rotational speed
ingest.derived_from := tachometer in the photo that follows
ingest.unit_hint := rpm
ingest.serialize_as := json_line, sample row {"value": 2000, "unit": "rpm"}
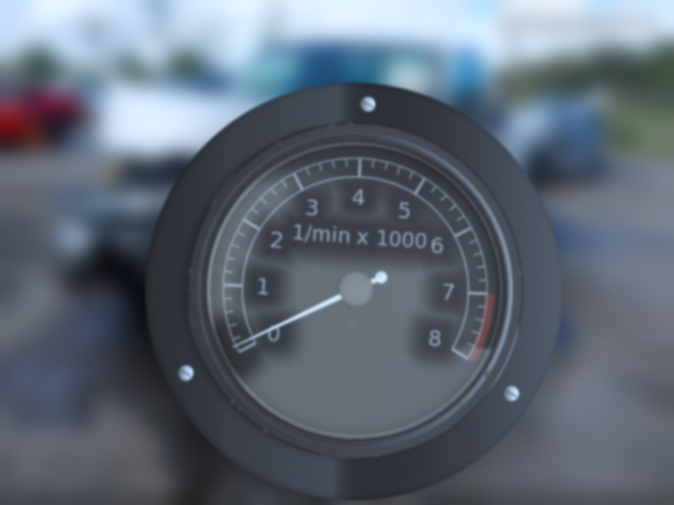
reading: {"value": 100, "unit": "rpm"}
